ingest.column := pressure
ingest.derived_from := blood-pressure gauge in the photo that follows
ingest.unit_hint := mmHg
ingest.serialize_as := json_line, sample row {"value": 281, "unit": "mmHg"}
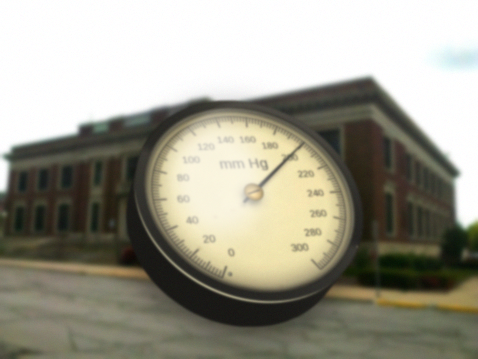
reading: {"value": 200, "unit": "mmHg"}
